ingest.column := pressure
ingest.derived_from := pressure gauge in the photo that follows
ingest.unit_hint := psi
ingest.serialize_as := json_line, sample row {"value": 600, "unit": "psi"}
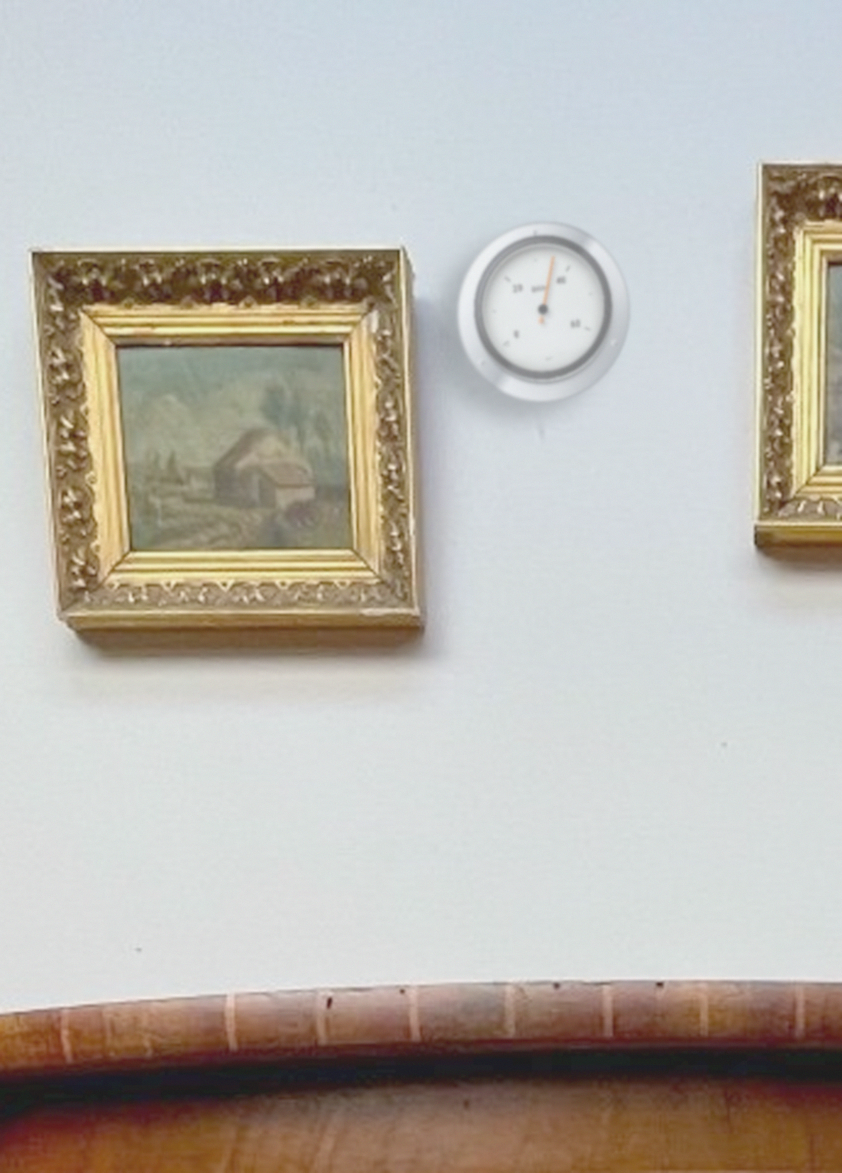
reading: {"value": 35, "unit": "psi"}
